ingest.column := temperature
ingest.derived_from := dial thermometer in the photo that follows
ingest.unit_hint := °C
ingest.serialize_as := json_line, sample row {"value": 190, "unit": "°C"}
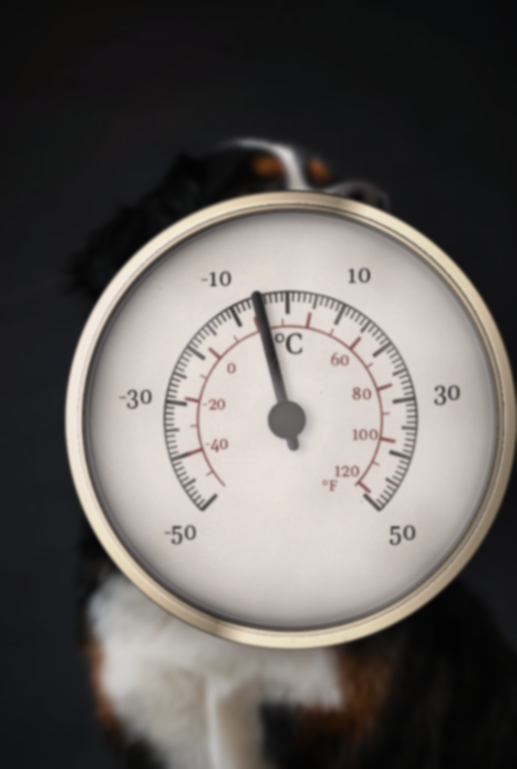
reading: {"value": -5, "unit": "°C"}
